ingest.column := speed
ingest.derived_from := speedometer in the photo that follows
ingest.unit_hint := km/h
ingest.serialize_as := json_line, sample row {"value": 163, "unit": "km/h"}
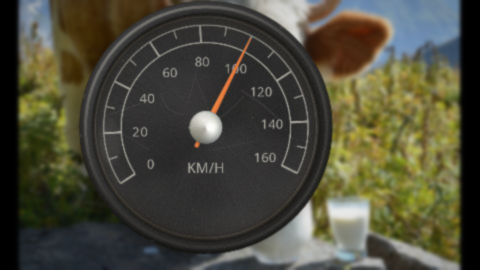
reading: {"value": 100, "unit": "km/h"}
